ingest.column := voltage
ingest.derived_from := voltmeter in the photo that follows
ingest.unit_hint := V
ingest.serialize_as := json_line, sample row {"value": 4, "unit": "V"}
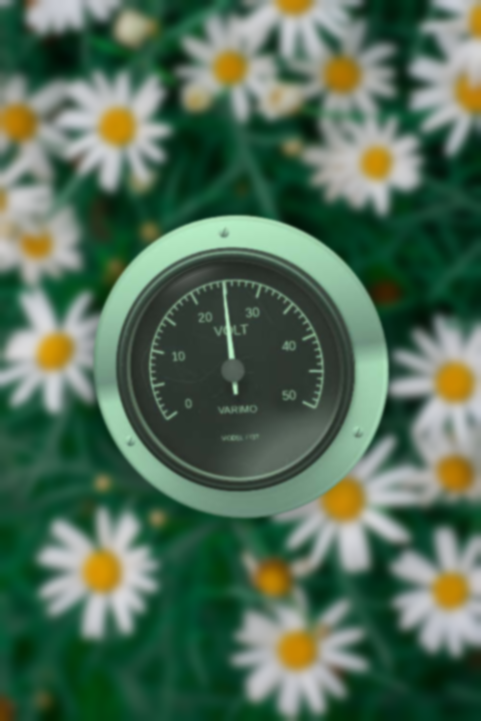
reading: {"value": 25, "unit": "V"}
